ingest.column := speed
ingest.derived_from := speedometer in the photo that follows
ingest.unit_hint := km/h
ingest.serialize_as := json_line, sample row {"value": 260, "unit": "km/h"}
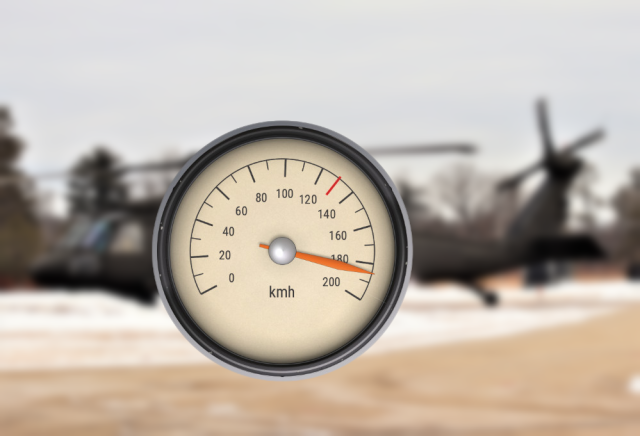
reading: {"value": 185, "unit": "km/h"}
